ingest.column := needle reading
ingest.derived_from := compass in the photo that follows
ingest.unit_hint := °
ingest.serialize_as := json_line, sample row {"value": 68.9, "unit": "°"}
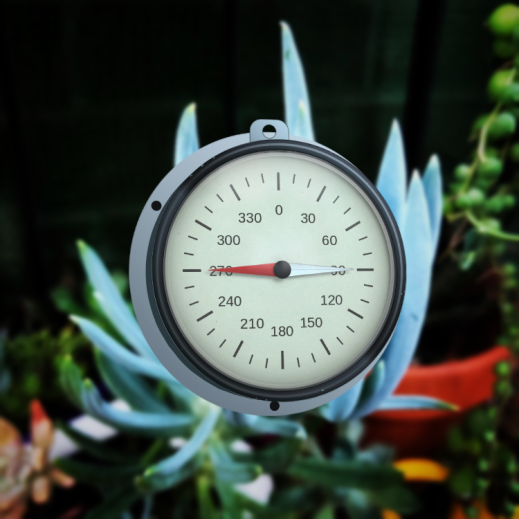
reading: {"value": 270, "unit": "°"}
